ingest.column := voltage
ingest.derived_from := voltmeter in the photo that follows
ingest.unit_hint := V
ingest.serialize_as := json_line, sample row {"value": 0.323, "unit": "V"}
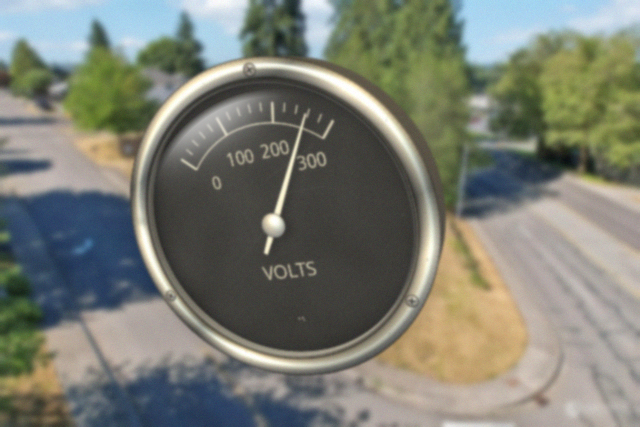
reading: {"value": 260, "unit": "V"}
